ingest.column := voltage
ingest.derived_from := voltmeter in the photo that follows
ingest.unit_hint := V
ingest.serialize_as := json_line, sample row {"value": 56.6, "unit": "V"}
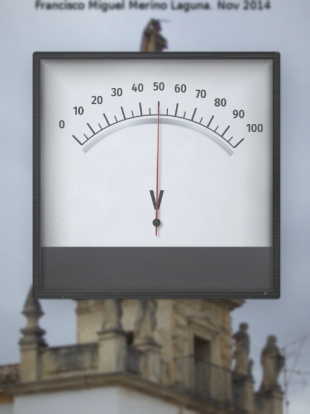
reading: {"value": 50, "unit": "V"}
